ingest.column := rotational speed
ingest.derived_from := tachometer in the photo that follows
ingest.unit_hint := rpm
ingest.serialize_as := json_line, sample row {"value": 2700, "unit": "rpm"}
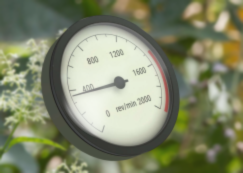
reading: {"value": 350, "unit": "rpm"}
